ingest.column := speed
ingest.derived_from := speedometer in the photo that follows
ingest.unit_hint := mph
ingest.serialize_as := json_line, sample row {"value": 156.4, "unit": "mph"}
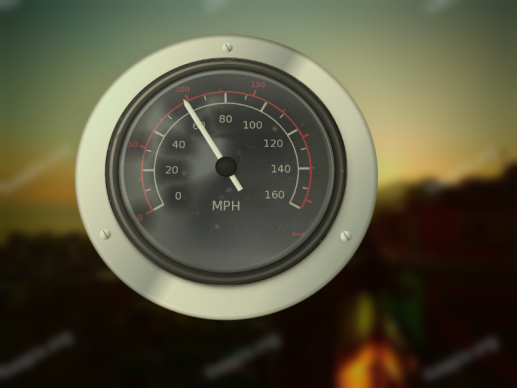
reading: {"value": 60, "unit": "mph"}
